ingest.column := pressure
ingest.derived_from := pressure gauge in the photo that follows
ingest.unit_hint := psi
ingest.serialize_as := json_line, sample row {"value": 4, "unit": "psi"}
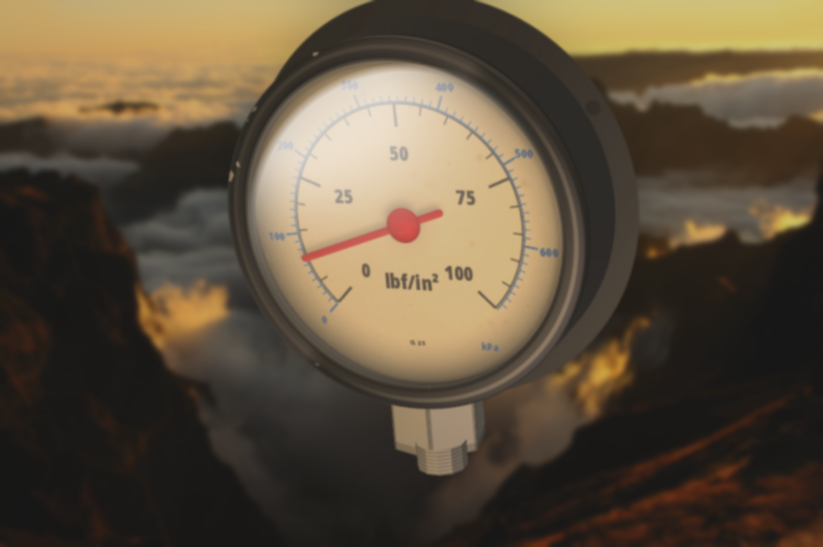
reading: {"value": 10, "unit": "psi"}
